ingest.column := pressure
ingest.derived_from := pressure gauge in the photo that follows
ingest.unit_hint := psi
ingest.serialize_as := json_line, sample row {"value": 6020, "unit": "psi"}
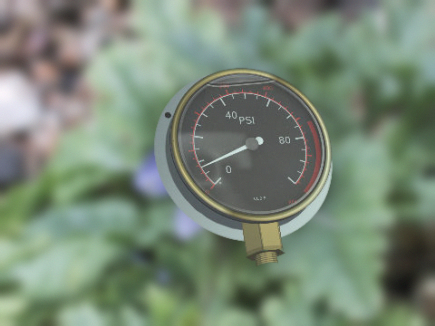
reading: {"value": 7.5, "unit": "psi"}
